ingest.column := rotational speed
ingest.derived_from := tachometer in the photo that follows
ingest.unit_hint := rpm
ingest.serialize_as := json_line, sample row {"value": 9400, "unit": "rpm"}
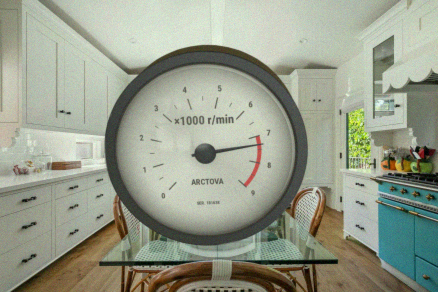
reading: {"value": 7250, "unit": "rpm"}
